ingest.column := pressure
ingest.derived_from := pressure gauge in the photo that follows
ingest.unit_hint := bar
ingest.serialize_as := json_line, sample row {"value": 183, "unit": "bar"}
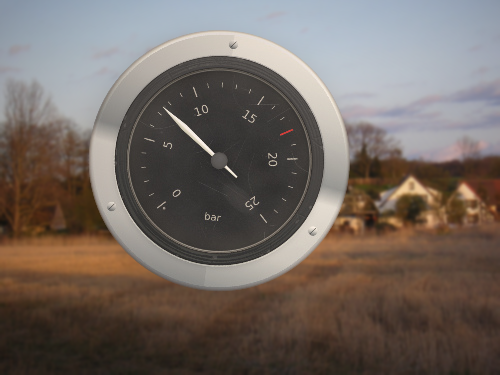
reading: {"value": 7.5, "unit": "bar"}
